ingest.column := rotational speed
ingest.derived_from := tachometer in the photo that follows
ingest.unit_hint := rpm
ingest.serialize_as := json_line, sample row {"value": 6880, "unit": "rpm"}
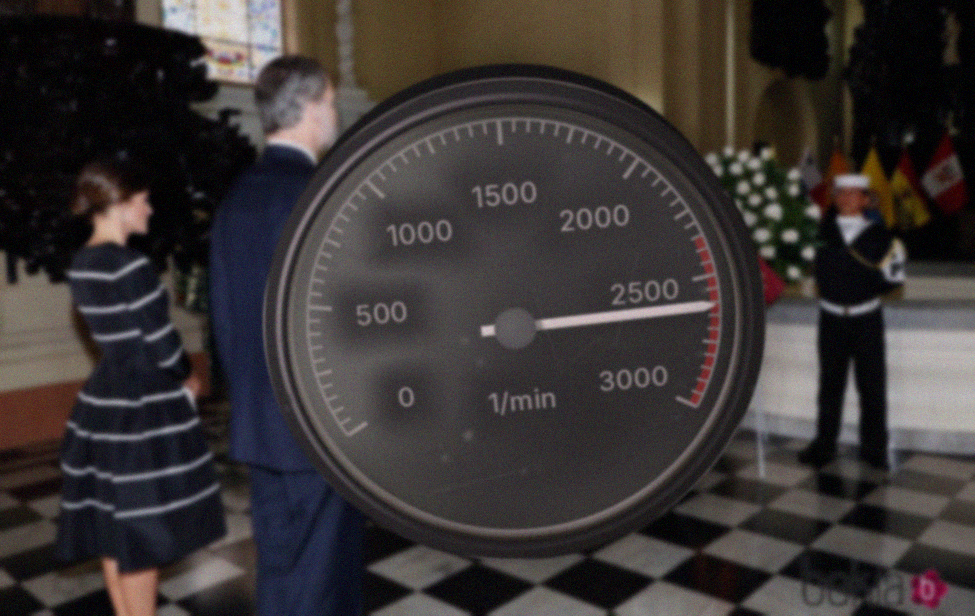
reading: {"value": 2600, "unit": "rpm"}
